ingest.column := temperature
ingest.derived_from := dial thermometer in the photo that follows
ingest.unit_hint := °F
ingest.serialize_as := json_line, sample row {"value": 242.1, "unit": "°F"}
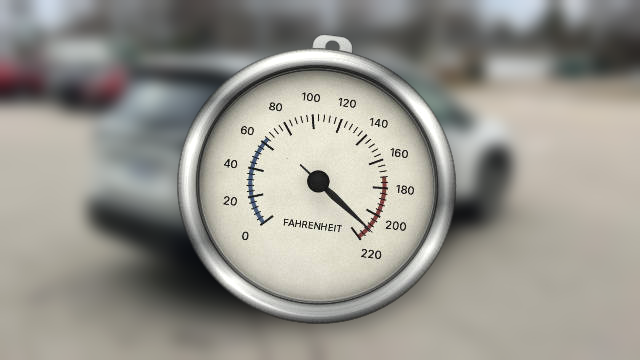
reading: {"value": 212, "unit": "°F"}
